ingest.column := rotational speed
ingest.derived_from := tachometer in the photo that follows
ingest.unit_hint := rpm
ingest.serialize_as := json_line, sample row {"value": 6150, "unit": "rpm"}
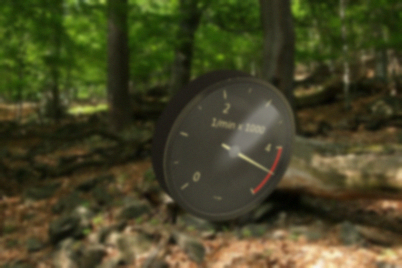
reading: {"value": 4500, "unit": "rpm"}
